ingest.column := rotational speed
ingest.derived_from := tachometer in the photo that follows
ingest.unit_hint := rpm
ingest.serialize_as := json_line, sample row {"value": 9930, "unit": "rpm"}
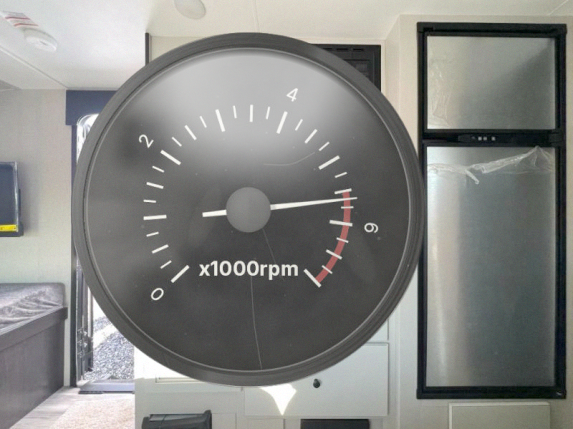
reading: {"value": 5625, "unit": "rpm"}
